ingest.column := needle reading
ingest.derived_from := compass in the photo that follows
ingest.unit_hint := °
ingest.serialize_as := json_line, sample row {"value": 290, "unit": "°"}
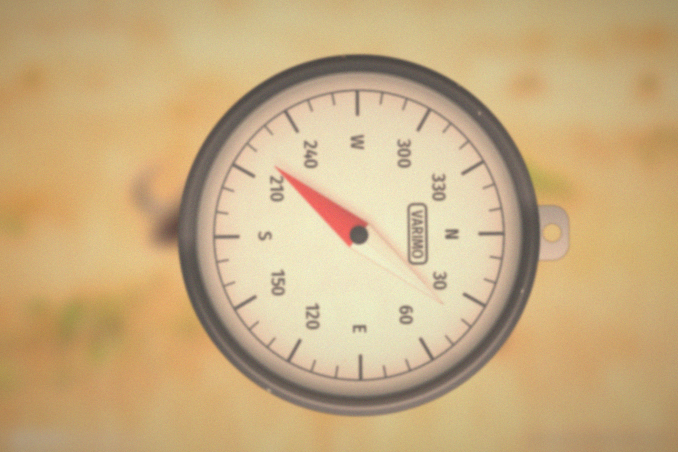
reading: {"value": 220, "unit": "°"}
